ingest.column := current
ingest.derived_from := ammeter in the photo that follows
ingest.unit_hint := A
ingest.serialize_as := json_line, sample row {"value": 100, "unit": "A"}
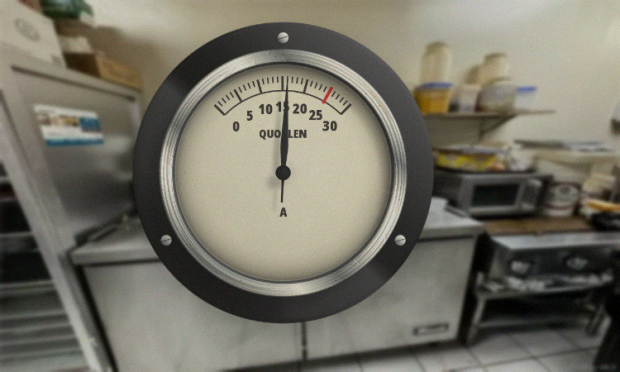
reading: {"value": 16, "unit": "A"}
